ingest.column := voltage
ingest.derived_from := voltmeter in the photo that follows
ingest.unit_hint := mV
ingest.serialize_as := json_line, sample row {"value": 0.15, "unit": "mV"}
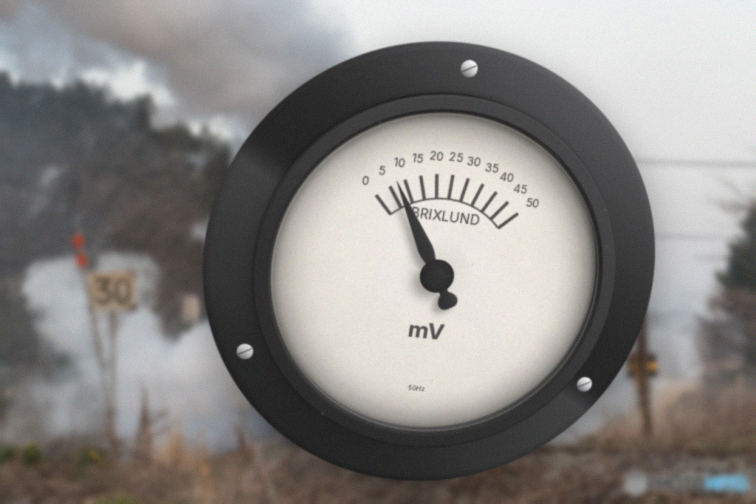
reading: {"value": 7.5, "unit": "mV"}
